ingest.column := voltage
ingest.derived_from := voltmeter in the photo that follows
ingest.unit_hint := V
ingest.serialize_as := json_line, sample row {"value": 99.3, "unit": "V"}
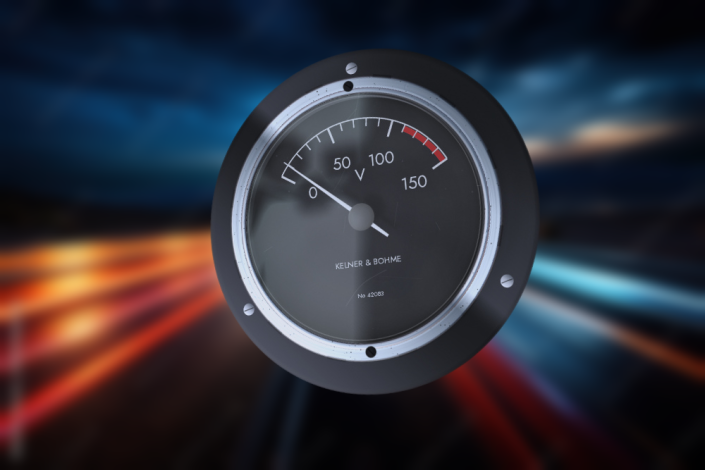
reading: {"value": 10, "unit": "V"}
